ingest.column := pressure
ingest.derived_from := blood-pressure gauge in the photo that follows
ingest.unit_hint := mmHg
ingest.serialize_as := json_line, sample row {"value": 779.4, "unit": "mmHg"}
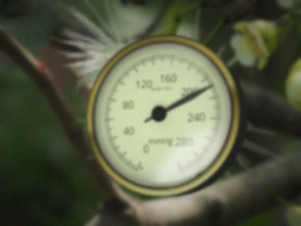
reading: {"value": 210, "unit": "mmHg"}
